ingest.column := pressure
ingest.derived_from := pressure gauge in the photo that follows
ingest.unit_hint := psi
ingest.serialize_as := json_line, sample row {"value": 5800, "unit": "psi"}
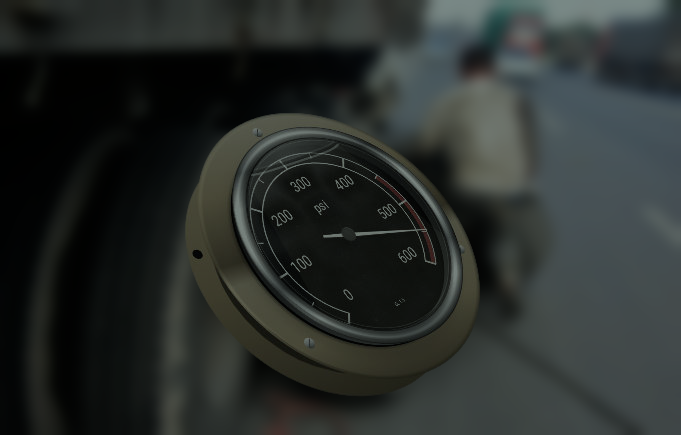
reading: {"value": 550, "unit": "psi"}
